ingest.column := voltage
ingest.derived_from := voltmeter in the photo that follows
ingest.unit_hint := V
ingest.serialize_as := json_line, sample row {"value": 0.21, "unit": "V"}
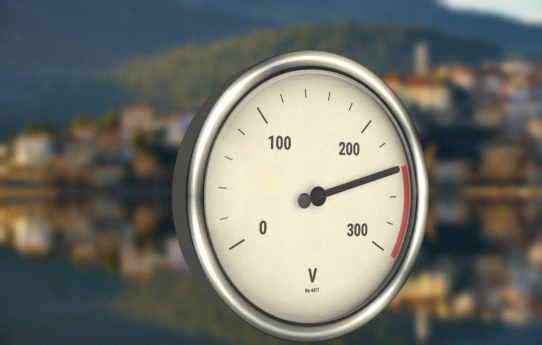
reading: {"value": 240, "unit": "V"}
